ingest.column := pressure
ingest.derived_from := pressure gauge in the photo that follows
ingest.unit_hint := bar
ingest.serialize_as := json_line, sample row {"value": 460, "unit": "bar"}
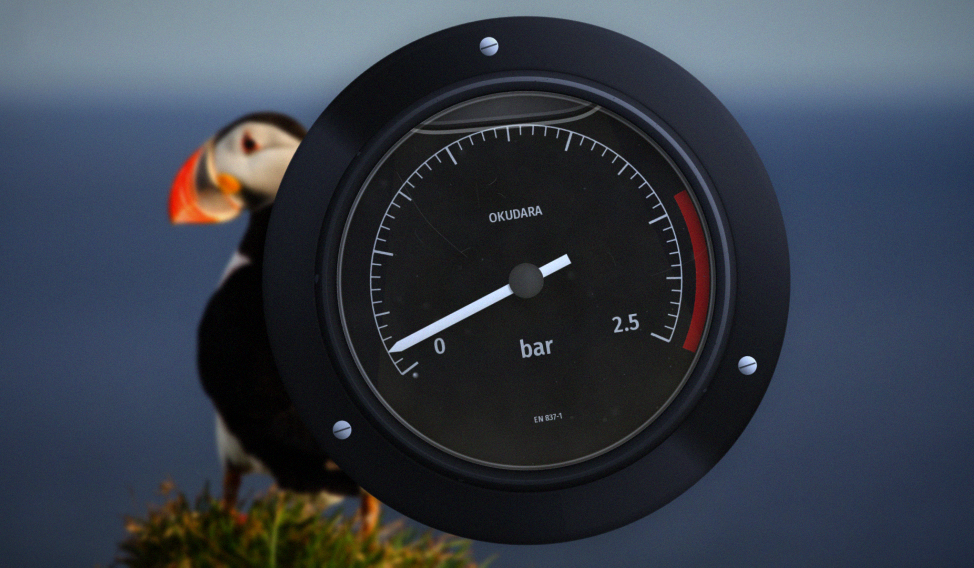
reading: {"value": 0.1, "unit": "bar"}
